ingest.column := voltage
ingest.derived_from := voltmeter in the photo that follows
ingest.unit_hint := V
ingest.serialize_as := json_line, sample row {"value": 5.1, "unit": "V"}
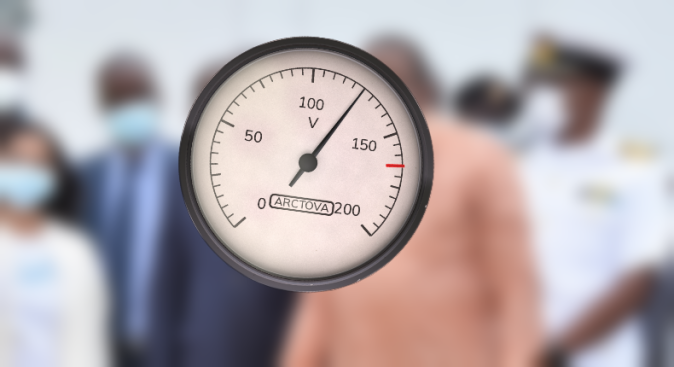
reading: {"value": 125, "unit": "V"}
